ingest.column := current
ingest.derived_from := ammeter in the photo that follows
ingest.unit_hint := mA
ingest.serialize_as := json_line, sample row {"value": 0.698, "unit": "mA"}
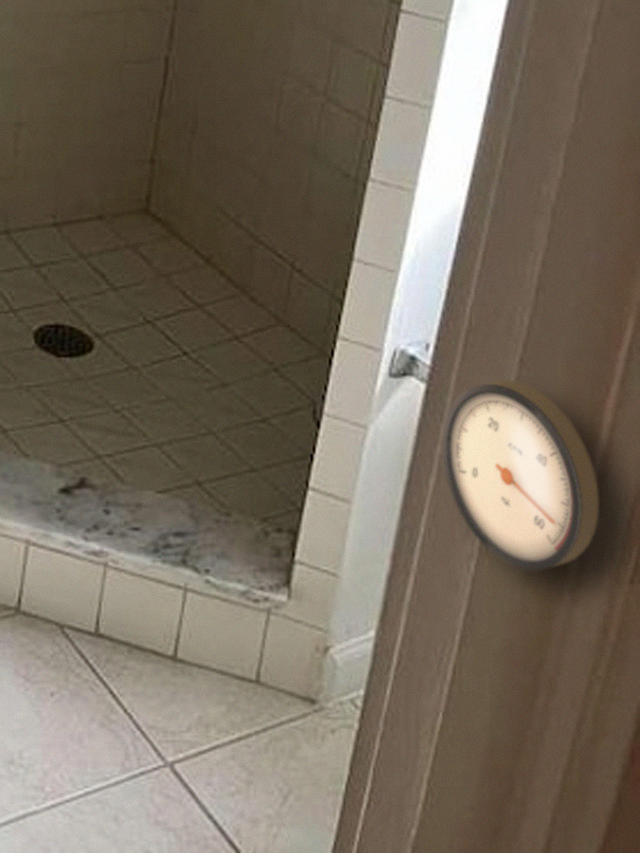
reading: {"value": 55, "unit": "mA"}
